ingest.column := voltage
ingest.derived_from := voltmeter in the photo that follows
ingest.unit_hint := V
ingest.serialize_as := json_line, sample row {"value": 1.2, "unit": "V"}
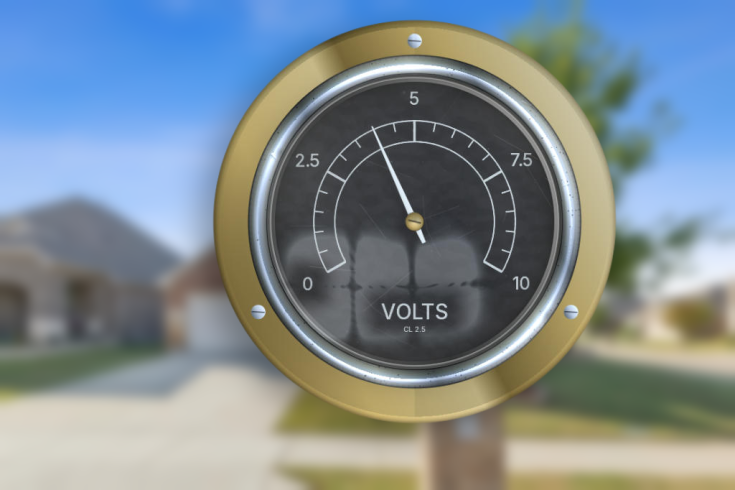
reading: {"value": 4, "unit": "V"}
